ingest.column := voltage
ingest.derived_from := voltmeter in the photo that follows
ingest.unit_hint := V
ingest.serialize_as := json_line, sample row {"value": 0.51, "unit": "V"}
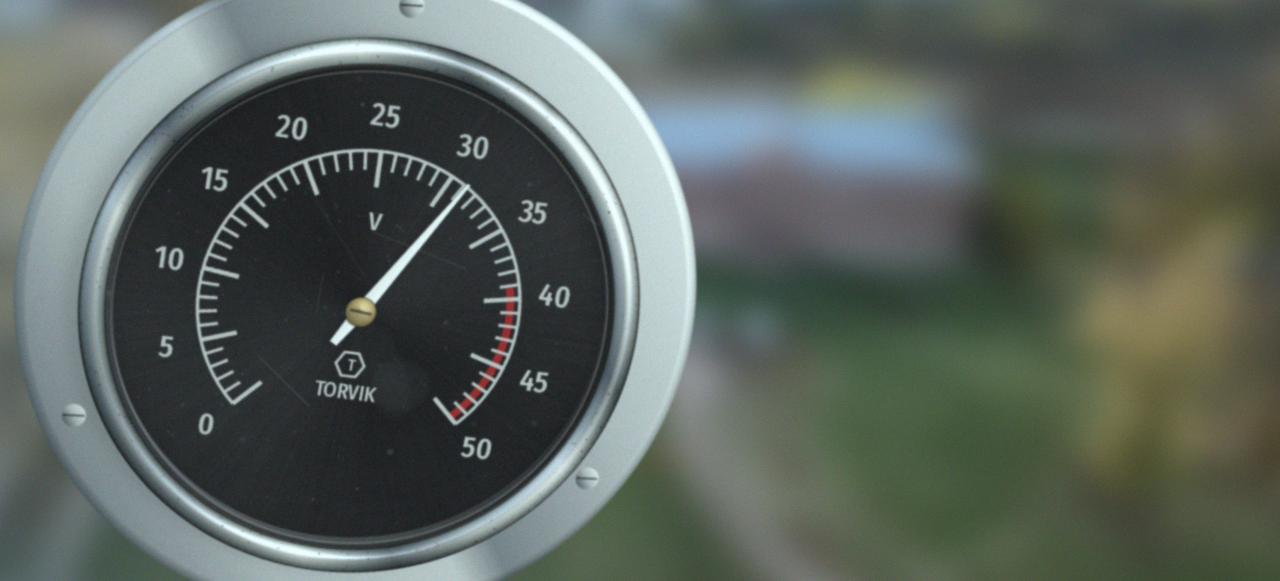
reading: {"value": 31, "unit": "V"}
